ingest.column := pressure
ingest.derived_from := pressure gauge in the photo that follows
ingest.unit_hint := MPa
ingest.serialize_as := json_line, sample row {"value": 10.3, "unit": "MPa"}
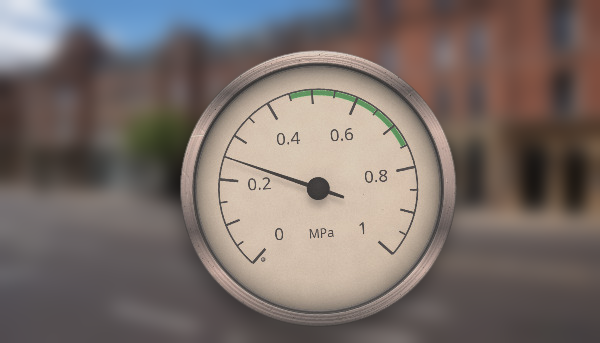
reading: {"value": 0.25, "unit": "MPa"}
